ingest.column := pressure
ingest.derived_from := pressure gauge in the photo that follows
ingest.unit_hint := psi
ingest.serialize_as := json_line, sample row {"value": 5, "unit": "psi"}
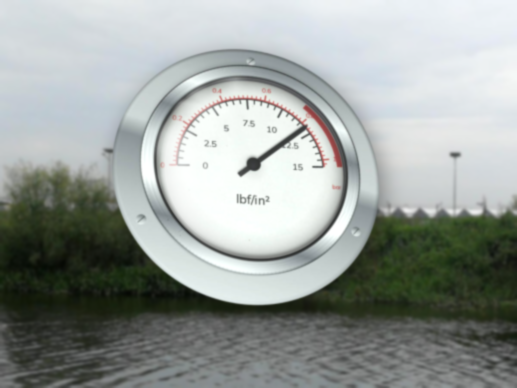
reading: {"value": 12, "unit": "psi"}
